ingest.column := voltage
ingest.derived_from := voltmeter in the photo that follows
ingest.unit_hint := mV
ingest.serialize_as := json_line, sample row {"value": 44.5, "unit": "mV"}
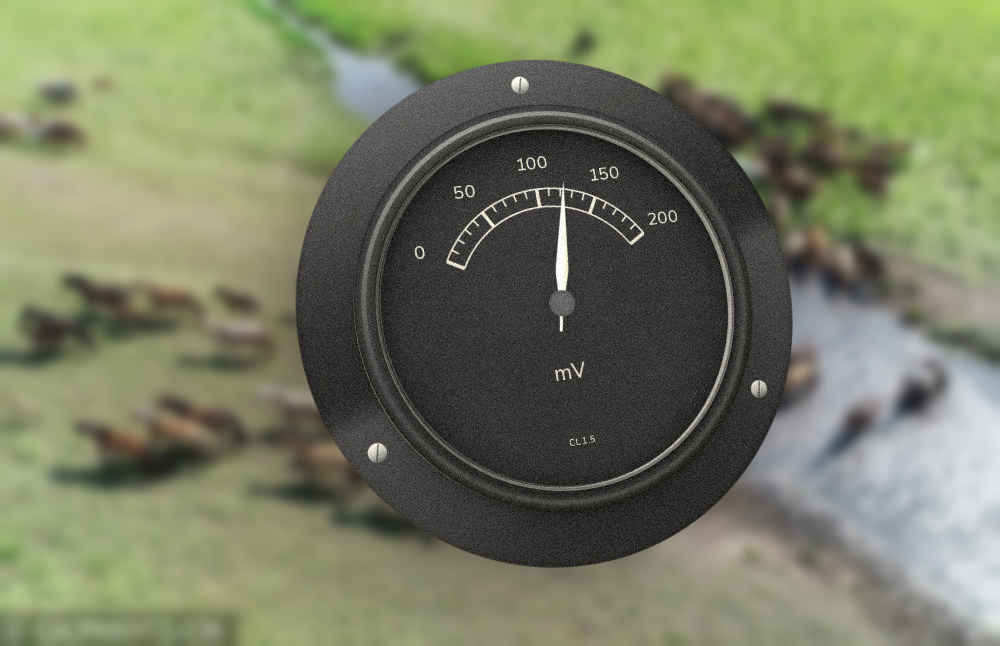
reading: {"value": 120, "unit": "mV"}
